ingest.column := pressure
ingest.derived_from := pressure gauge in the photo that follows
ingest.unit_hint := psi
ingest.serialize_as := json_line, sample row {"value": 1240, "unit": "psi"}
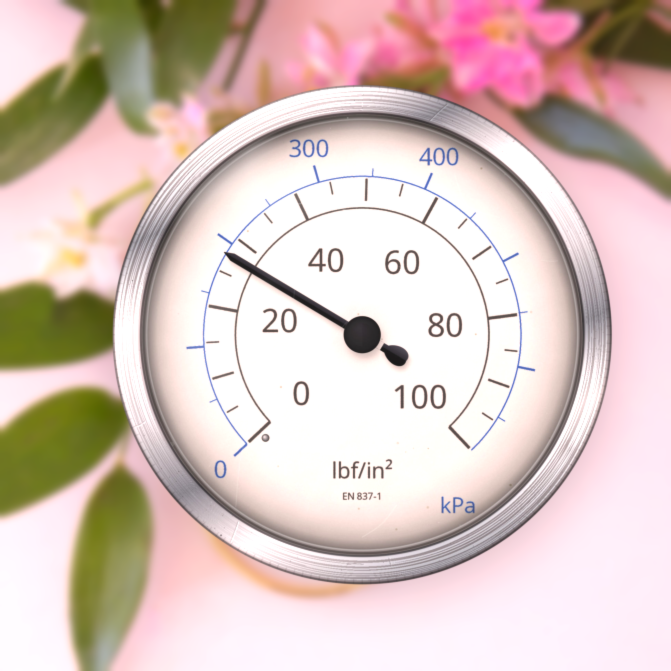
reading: {"value": 27.5, "unit": "psi"}
